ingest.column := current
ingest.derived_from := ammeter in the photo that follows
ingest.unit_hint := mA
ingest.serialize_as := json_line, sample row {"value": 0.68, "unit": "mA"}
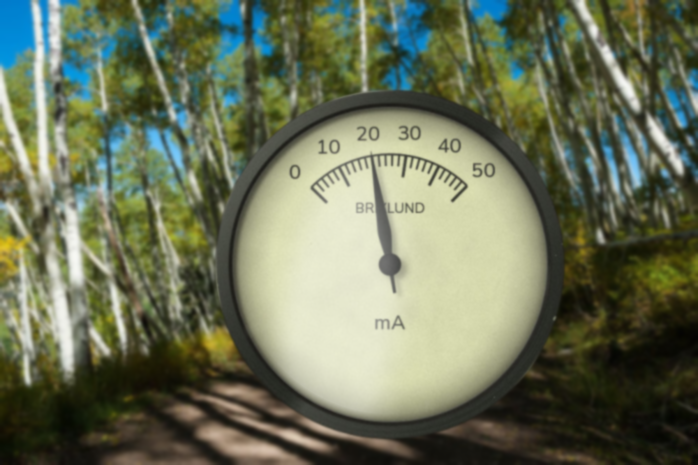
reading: {"value": 20, "unit": "mA"}
